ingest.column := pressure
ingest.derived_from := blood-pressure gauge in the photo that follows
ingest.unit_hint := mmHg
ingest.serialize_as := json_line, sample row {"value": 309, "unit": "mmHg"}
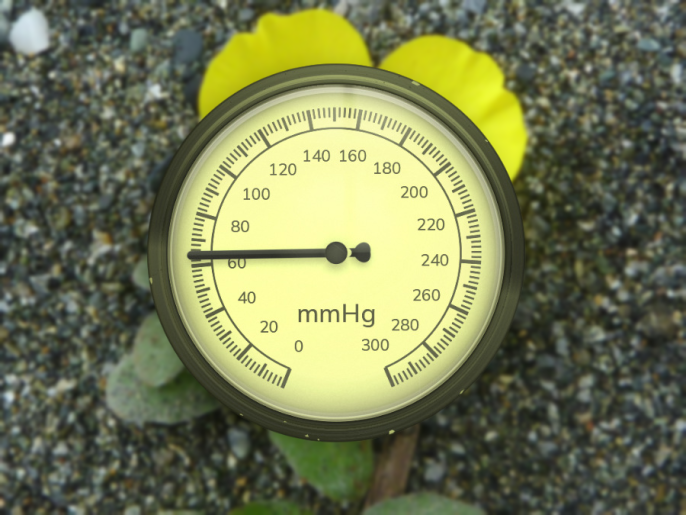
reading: {"value": 64, "unit": "mmHg"}
